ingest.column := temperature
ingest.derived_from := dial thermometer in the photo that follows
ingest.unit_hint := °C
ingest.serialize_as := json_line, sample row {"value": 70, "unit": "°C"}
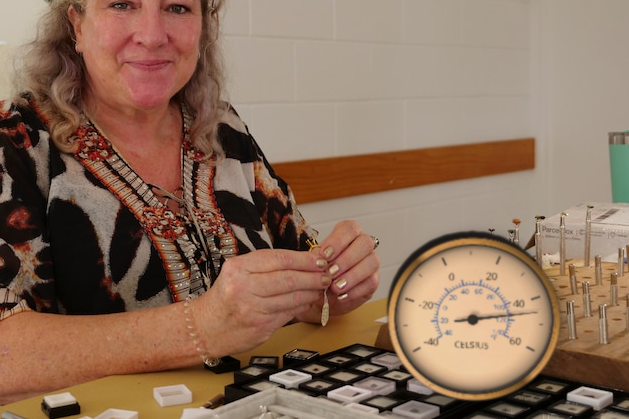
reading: {"value": 45, "unit": "°C"}
